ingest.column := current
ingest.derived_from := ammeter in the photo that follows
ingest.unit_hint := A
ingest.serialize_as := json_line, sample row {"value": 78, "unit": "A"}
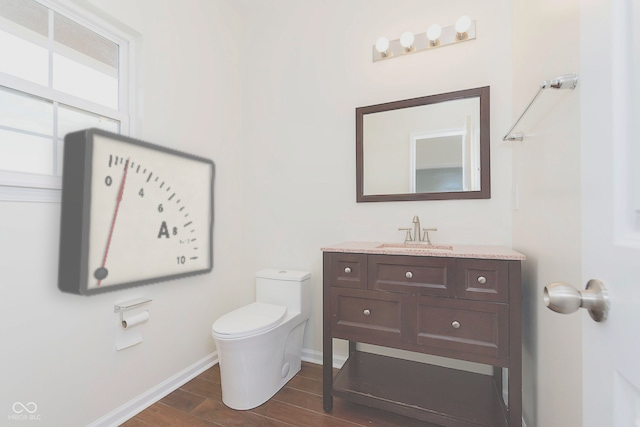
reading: {"value": 2, "unit": "A"}
